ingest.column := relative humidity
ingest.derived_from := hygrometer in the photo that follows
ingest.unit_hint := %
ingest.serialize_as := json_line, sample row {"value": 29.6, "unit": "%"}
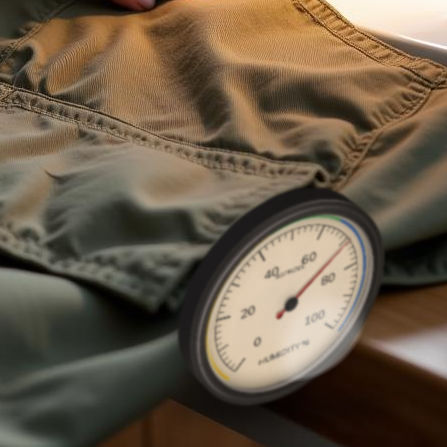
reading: {"value": 70, "unit": "%"}
